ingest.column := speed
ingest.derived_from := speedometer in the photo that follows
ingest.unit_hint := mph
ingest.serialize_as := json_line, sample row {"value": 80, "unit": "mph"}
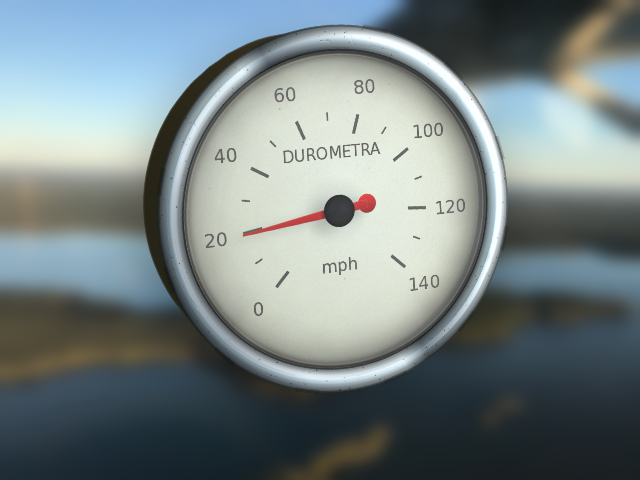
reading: {"value": 20, "unit": "mph"}
